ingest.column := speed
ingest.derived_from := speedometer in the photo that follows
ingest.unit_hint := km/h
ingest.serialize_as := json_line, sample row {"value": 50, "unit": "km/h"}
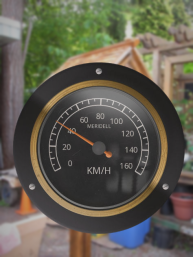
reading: {"value": 40, "unit": "km/h"}
